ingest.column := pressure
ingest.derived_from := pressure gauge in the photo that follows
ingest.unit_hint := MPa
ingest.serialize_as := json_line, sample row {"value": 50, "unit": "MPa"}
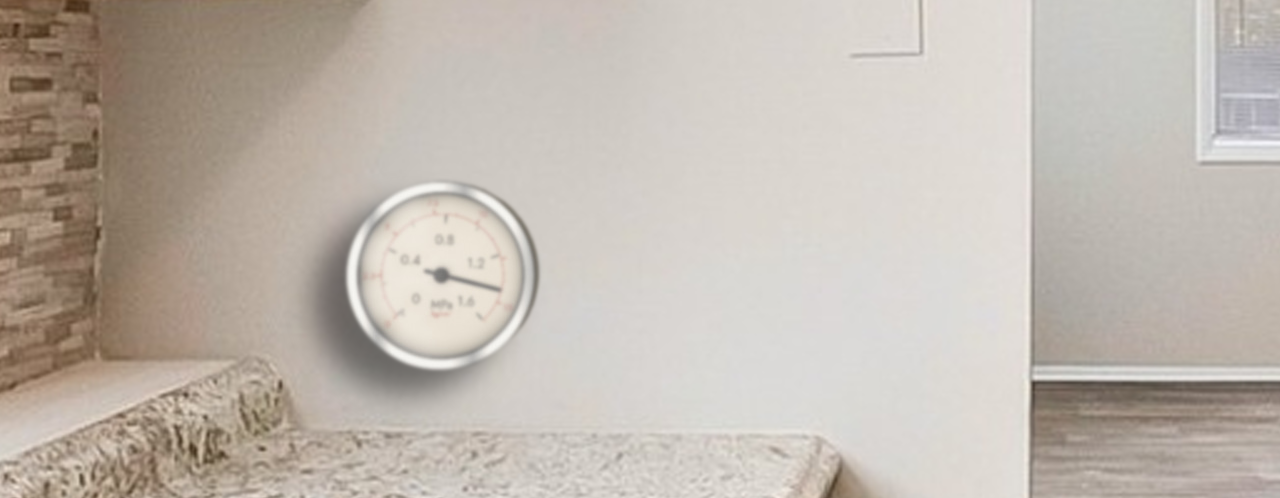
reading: {"value": 1.4, "unit": "MPa"}
